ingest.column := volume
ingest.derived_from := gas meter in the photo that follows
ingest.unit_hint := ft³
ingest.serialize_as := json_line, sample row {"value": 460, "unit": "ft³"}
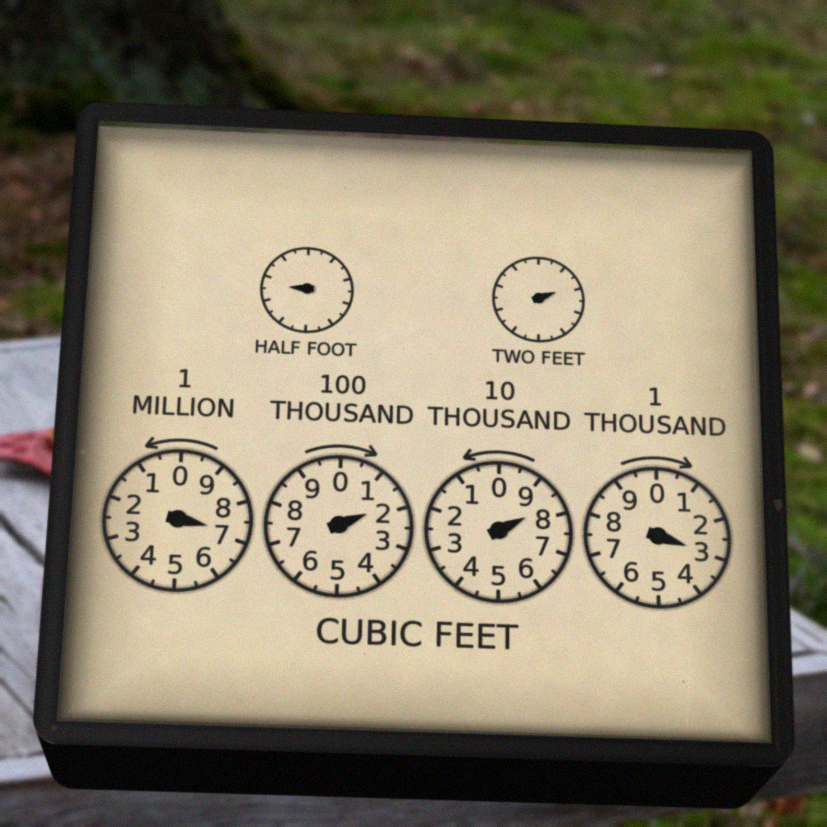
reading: {"value": 718300, "unit": "ft³"}
